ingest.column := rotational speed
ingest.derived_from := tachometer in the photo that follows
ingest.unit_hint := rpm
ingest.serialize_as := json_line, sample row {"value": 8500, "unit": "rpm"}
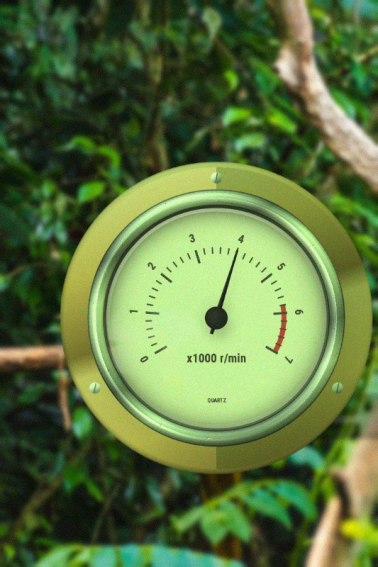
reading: {"value": 4000, "unit": "rpm"}
